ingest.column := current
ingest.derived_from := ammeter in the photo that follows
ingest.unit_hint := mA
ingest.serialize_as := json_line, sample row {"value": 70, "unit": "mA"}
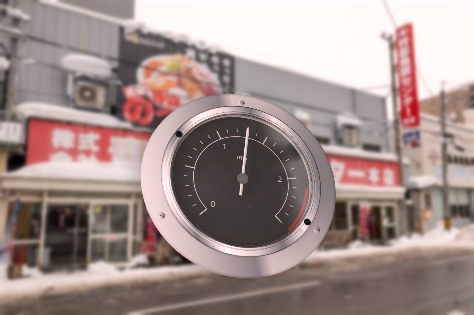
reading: {"value": 1.3, "unit": "mA"}
